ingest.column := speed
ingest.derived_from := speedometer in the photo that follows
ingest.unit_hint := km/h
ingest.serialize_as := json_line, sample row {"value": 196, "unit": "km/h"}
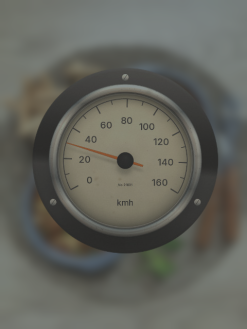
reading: {"value": 30, "unit": "km/h"}
